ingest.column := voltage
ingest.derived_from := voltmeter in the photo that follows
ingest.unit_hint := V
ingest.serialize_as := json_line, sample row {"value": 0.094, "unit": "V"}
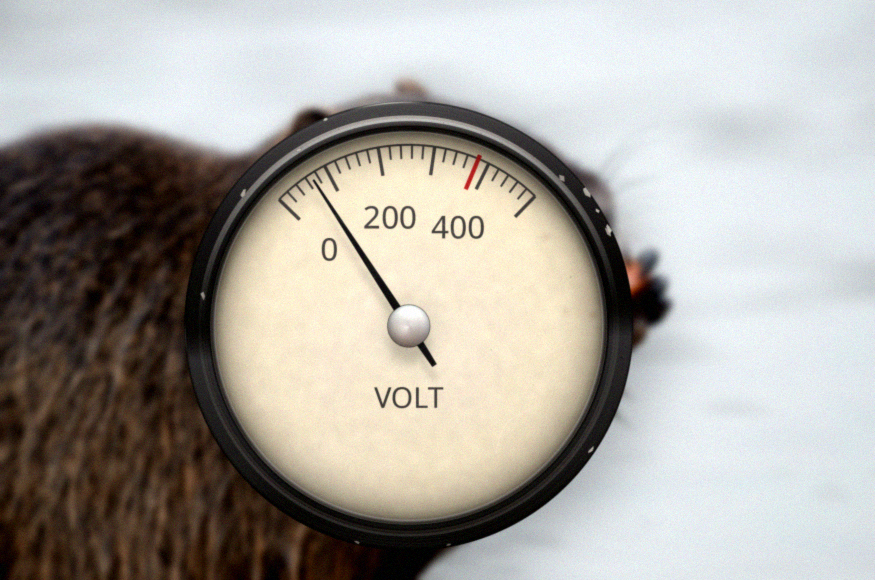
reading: {"value": 70, "unit": "V"}
